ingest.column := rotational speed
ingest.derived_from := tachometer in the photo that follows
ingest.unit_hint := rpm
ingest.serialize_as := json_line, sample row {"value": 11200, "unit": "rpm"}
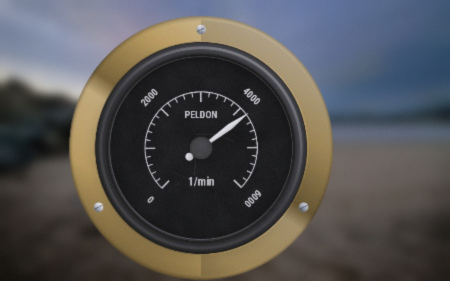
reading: {"value": 4200, "unit": "rpm"}
